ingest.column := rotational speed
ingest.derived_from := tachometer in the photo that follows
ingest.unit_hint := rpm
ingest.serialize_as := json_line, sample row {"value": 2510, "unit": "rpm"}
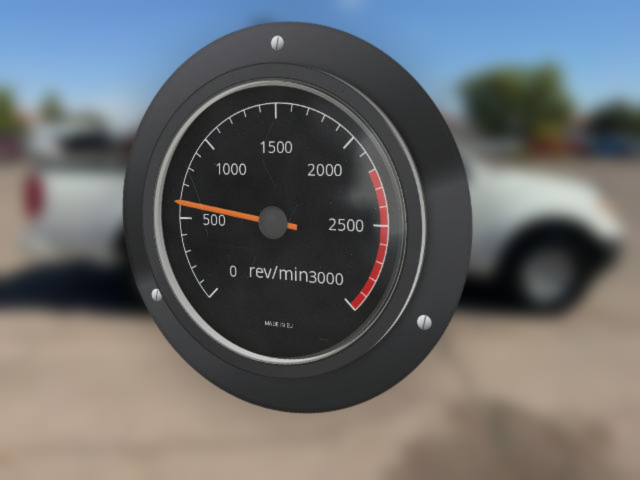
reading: {"value": 600, "unit": "rpm"}
